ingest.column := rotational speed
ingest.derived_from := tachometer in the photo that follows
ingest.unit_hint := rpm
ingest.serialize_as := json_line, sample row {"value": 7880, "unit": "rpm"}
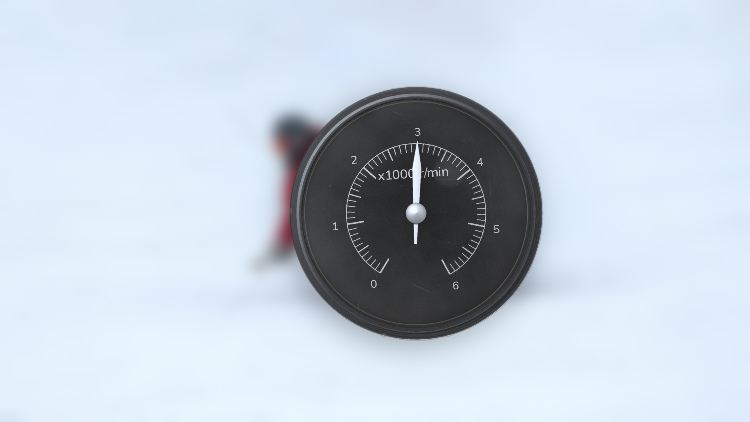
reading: {"value": 3000, "unit": "rpm"}
